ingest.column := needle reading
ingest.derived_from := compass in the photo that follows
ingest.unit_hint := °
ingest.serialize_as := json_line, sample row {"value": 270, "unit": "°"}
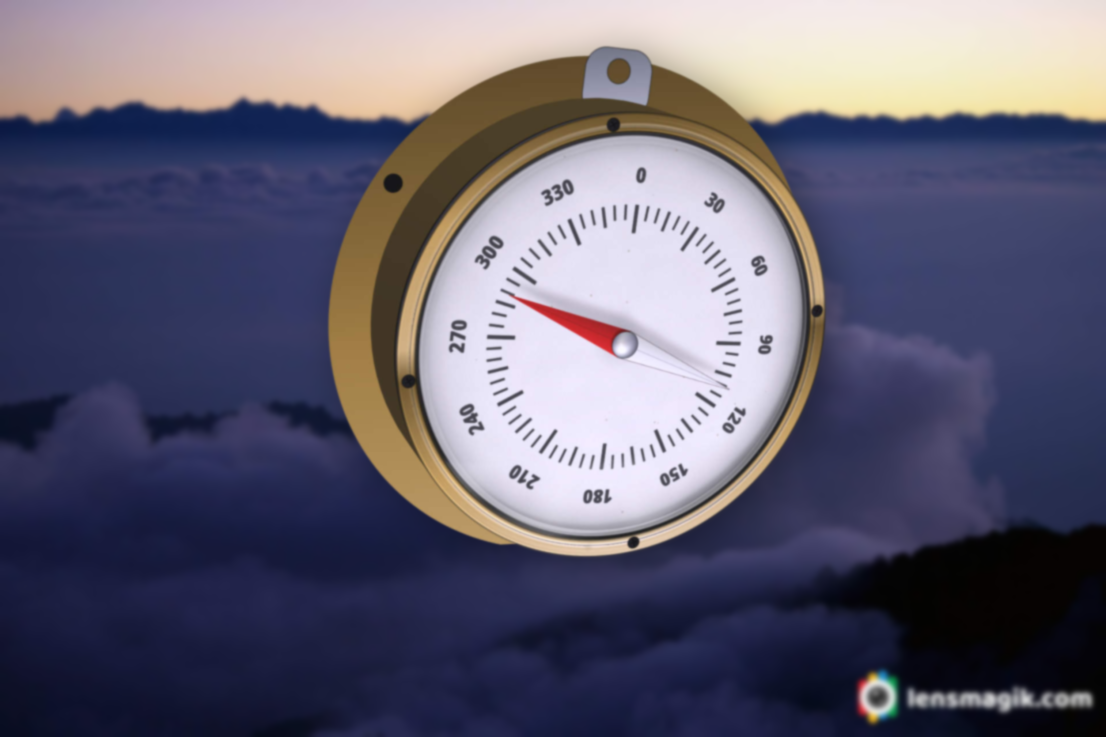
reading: {"value": 290, "unit": "°"}
